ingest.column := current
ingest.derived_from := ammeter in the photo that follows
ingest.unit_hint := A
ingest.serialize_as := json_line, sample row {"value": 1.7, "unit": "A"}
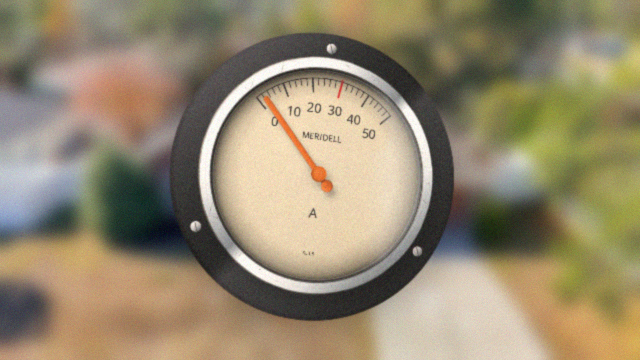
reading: {"value": 2, "unit": "A"}
